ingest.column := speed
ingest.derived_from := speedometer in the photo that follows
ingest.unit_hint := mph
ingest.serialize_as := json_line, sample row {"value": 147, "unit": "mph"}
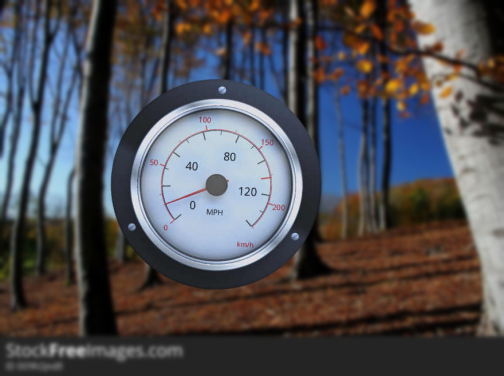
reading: {"value": 10, "unit": "mph"}
